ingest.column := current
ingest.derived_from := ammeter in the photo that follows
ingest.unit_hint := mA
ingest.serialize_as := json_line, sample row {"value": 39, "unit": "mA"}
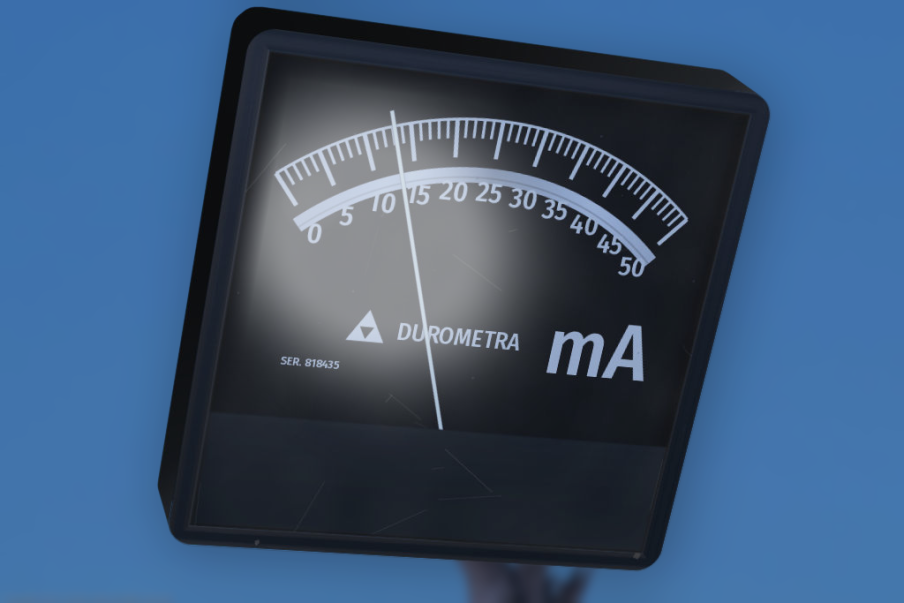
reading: {"value": 13, "unit": "mA"}
